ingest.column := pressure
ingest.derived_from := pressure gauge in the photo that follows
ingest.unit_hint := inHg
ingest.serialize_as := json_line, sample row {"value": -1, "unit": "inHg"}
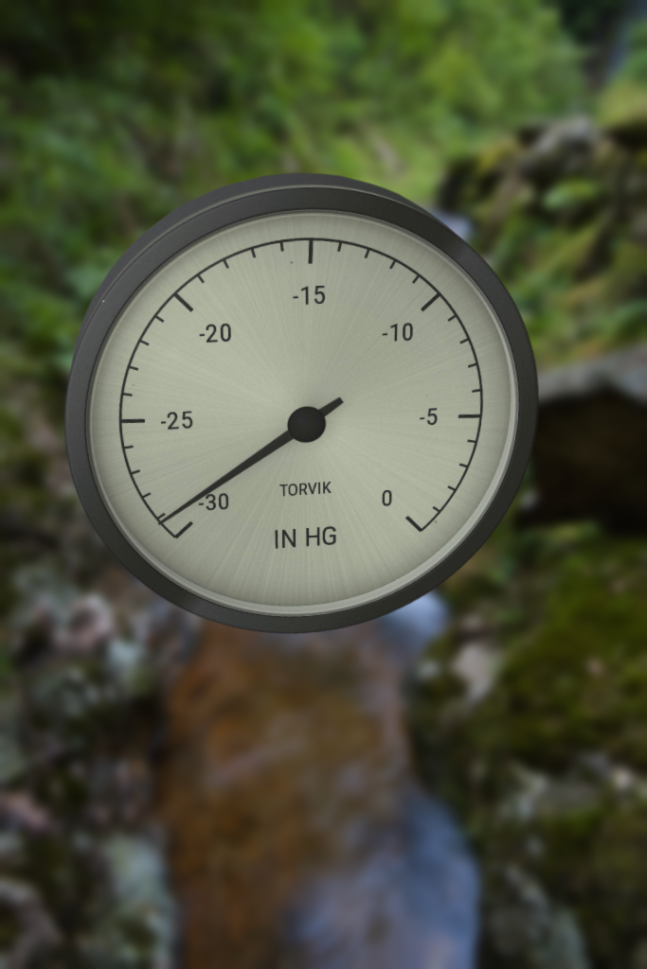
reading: {"value": -29, "unit": "inHg"}
